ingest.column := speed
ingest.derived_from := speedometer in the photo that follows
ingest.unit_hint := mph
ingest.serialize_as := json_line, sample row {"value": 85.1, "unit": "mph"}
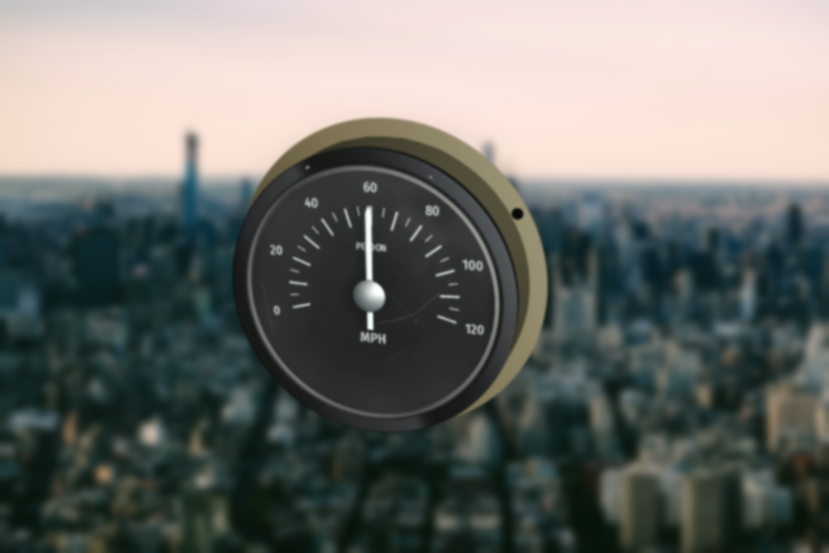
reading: {"value": 60, "unit": "mph"}
